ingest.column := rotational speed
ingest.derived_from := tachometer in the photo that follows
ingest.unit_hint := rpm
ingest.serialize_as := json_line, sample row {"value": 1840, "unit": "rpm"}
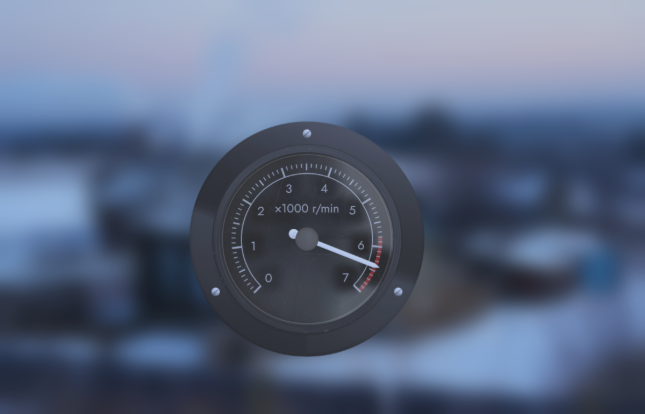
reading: {"value": 6400, "unit": "rpm"}
